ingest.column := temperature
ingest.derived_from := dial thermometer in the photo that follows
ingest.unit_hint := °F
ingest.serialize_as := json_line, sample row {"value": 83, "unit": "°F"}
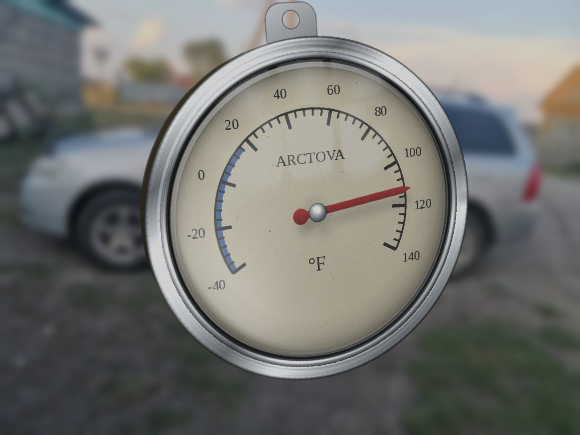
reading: {"value": 112, "unit": "°F"}
